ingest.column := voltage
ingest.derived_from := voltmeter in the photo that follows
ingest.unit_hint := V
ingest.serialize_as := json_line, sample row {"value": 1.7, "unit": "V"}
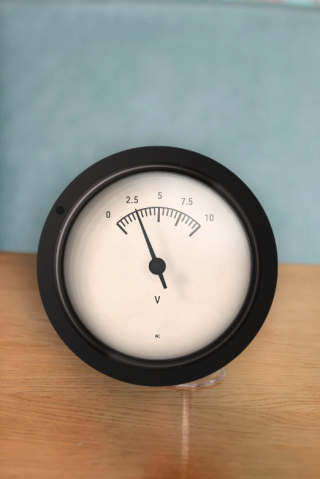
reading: {"value": 2.5, "unit": "V"}
